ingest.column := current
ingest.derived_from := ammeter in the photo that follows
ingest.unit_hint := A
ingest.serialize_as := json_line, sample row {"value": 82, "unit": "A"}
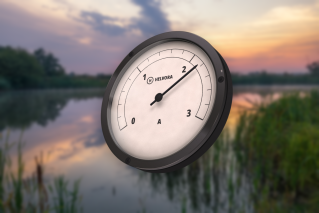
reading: {"value": 2.2, "unit": "A"}
